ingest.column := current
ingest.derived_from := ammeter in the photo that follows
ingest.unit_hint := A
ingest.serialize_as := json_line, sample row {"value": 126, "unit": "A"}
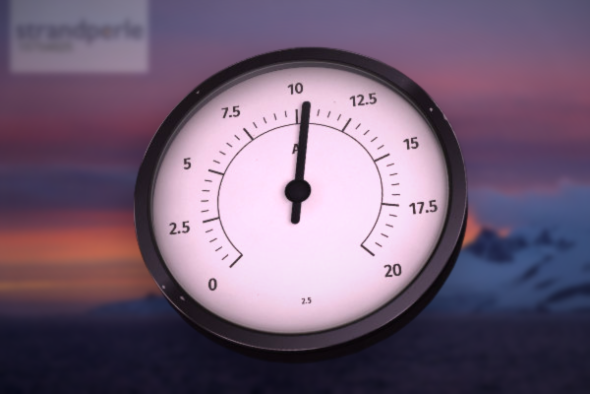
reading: {"value": 10.5, "unit": "A"}
